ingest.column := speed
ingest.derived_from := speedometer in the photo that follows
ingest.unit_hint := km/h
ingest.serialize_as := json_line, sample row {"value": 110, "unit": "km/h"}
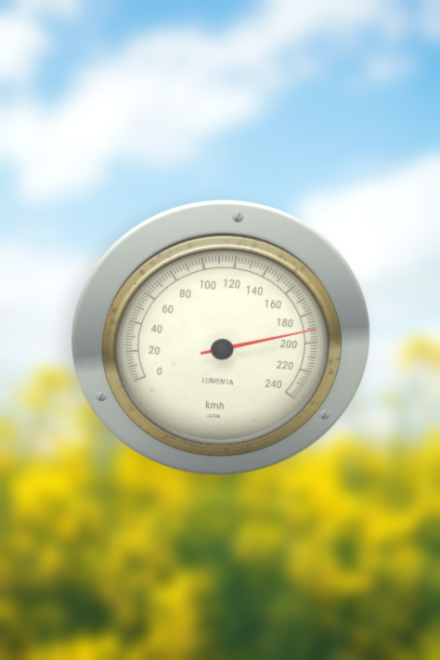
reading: {"value": 190, "unit": "km/h"}
